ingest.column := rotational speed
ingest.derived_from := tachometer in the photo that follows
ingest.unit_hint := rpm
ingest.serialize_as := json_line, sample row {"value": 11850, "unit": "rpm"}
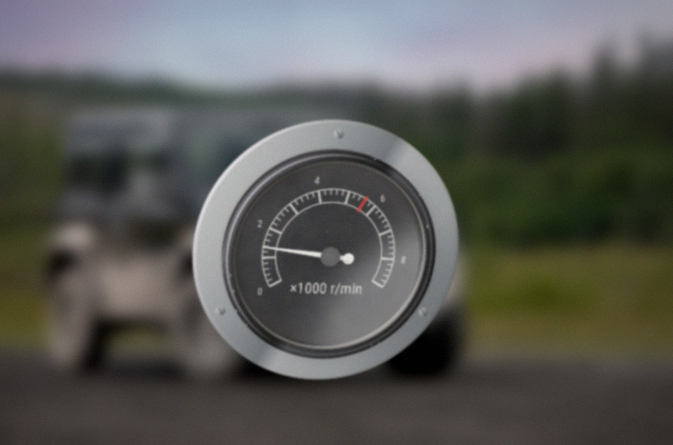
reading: {"value": 1400, "unit": "rpm"}
